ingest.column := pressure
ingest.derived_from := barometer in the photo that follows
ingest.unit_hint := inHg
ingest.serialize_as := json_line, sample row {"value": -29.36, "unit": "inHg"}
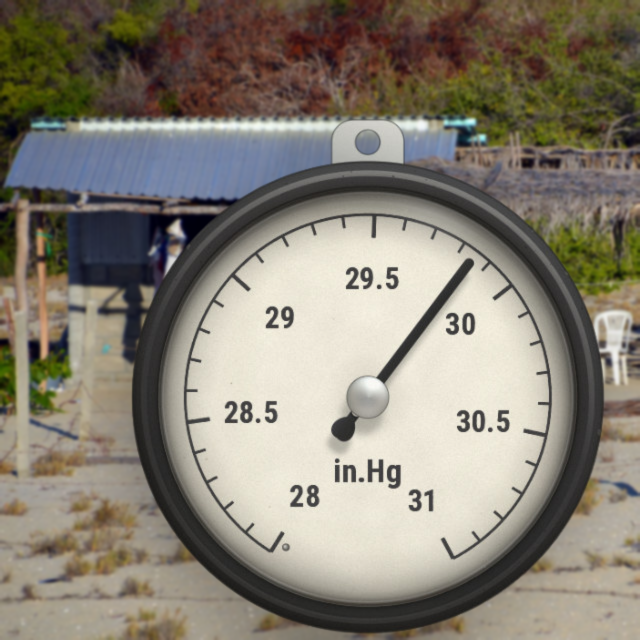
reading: {"value": 29.85, "unit": "inHg"}
